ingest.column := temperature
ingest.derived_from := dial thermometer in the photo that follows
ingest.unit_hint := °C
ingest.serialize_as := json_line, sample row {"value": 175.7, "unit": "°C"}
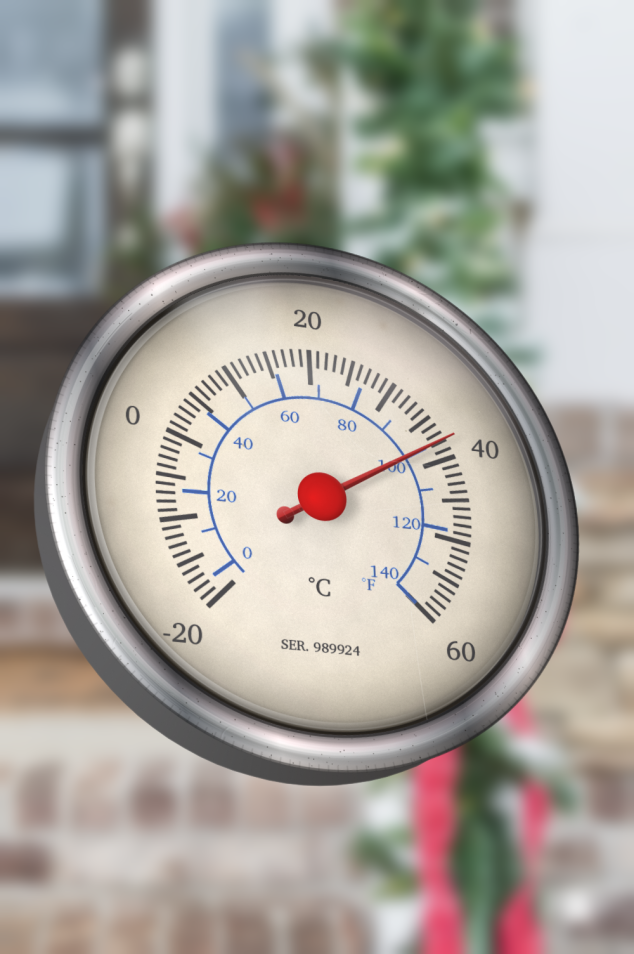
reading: {"value": 38, "unit": "°C"}
